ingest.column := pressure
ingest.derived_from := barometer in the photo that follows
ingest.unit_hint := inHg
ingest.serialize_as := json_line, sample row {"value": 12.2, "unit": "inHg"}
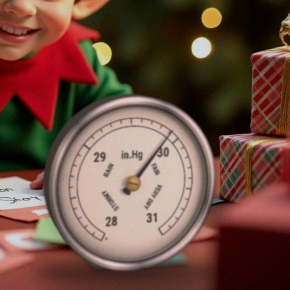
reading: {"value": 29.9, "unit": "inHg"}
